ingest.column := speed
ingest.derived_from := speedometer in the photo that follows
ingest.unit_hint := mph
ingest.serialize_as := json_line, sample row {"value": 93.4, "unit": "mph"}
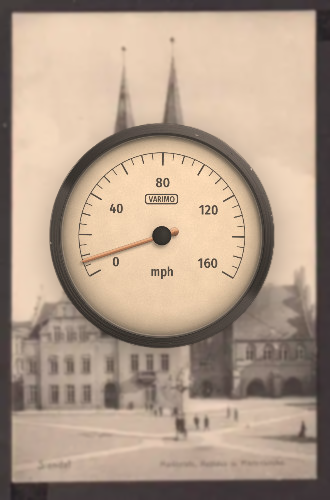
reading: {"value": 7.5, "unit": "mph"}
